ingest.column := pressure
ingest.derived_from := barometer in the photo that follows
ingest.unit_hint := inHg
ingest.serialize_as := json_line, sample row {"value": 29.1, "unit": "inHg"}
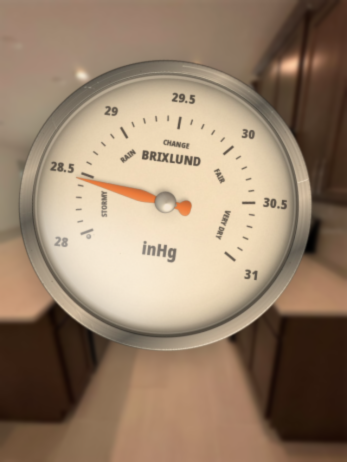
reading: {"value": 28.45, "unit": "inHg"}
